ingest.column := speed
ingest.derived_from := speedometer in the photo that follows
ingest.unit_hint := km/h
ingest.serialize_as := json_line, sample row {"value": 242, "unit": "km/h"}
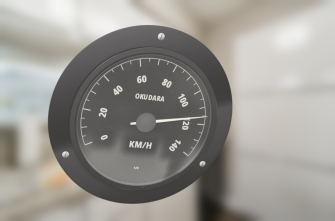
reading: {"value": 115, "unit": "km/h"}
